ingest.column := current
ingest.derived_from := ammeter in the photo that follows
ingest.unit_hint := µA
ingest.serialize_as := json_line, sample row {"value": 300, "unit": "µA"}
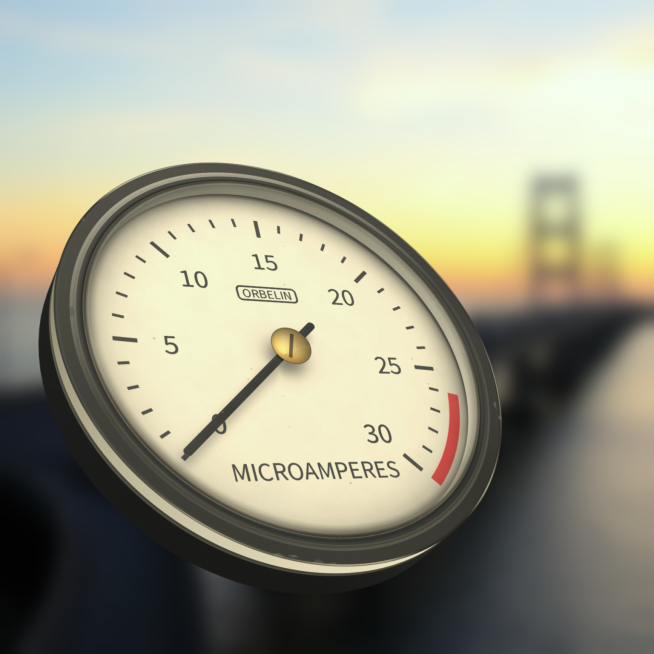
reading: {"value": 0, "unit": "µA"}
